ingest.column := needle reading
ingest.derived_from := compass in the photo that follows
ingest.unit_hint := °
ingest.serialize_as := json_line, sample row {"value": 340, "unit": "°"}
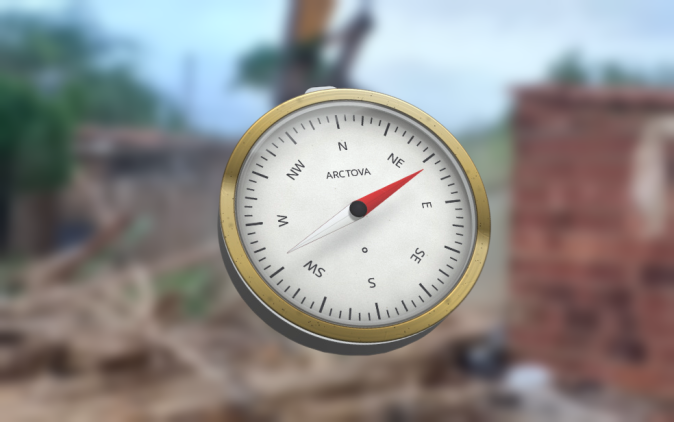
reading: {"value": 65, "unit": "°"}
